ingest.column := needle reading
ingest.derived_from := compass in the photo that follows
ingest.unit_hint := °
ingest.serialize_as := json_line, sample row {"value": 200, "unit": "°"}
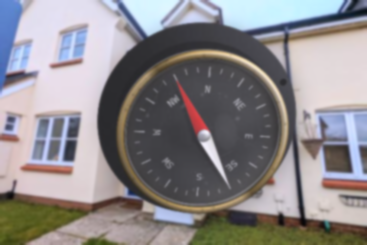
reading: {"value": 330, "unit": "°"}
